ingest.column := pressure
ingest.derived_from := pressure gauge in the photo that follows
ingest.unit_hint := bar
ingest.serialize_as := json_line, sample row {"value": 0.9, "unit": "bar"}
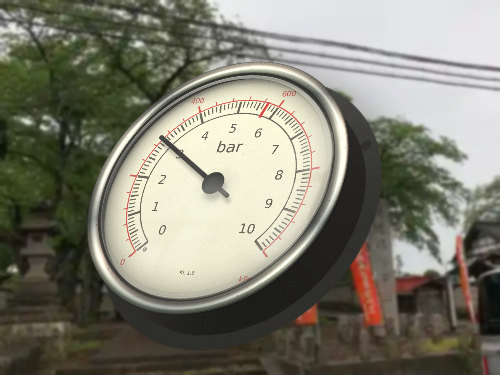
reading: {"value": 3, "unit": "bar"}
